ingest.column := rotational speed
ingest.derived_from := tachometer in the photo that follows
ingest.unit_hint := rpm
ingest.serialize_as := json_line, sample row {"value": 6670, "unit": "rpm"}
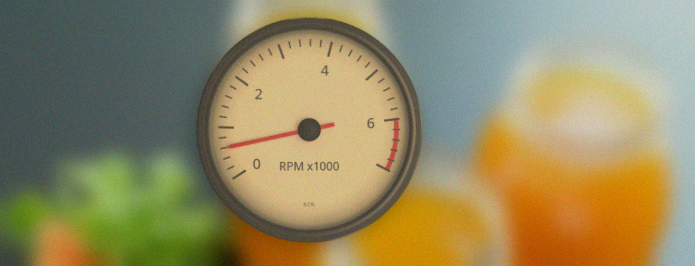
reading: {"value": 600, "unit": "rpm"}
